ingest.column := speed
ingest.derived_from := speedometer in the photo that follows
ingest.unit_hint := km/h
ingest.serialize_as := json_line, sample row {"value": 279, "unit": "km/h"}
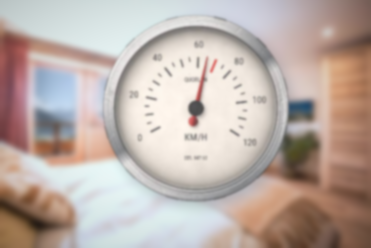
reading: {"value": 65, "unit": "km/h"}
